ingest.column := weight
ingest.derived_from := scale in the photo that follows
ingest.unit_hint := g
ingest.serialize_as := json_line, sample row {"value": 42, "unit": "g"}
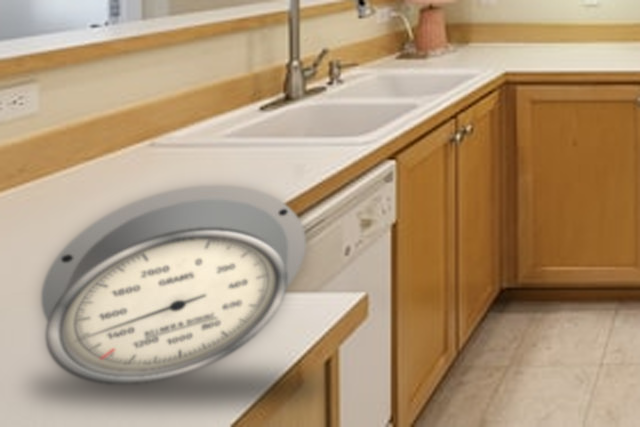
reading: {"value": 1500, "unit": "g"}
